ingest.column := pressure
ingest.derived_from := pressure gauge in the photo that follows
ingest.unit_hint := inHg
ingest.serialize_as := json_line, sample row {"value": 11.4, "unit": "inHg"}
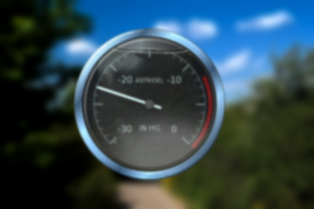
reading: {"value": -23, "unit": "inHg"}
